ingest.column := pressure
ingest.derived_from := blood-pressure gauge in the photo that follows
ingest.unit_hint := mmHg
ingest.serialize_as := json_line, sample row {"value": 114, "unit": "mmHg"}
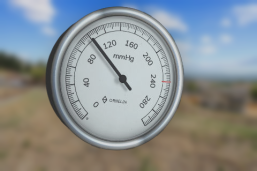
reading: {"value": 100, "unit": "mmHg"}
